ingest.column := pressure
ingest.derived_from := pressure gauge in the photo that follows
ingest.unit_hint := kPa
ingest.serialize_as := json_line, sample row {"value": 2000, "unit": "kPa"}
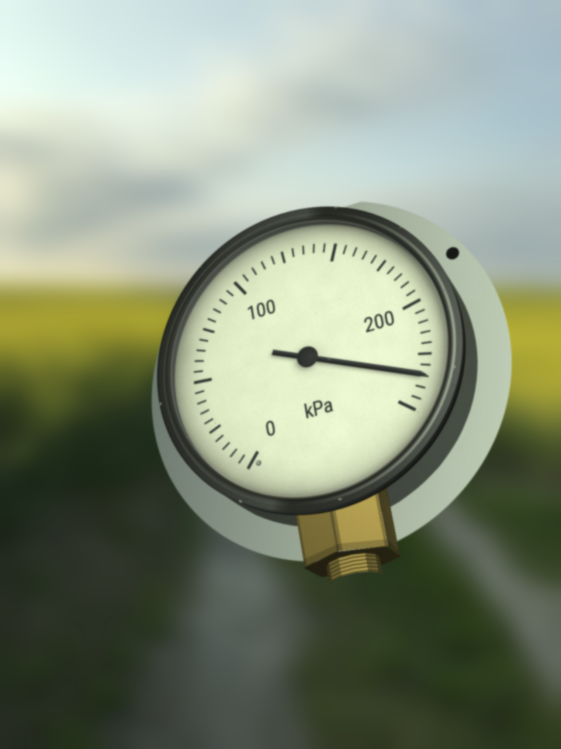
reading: {"value": 235, "unit": "kPa"}
